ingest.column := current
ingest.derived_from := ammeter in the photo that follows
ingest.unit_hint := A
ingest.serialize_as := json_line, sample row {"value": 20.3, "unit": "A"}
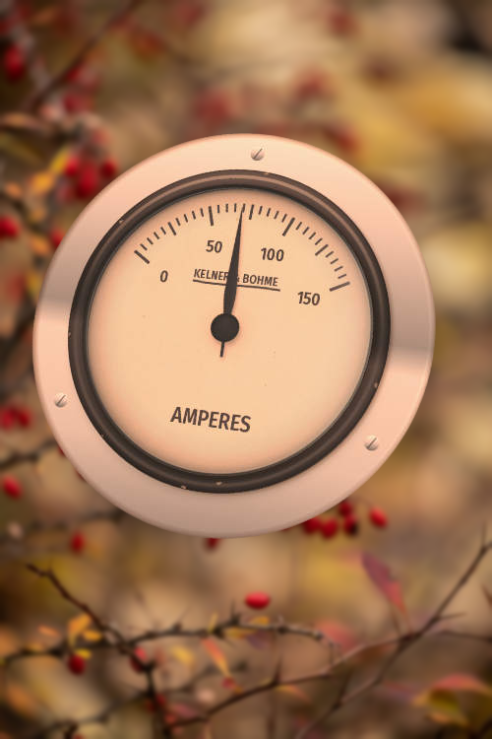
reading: {"value": 70, "unit": "A"}
